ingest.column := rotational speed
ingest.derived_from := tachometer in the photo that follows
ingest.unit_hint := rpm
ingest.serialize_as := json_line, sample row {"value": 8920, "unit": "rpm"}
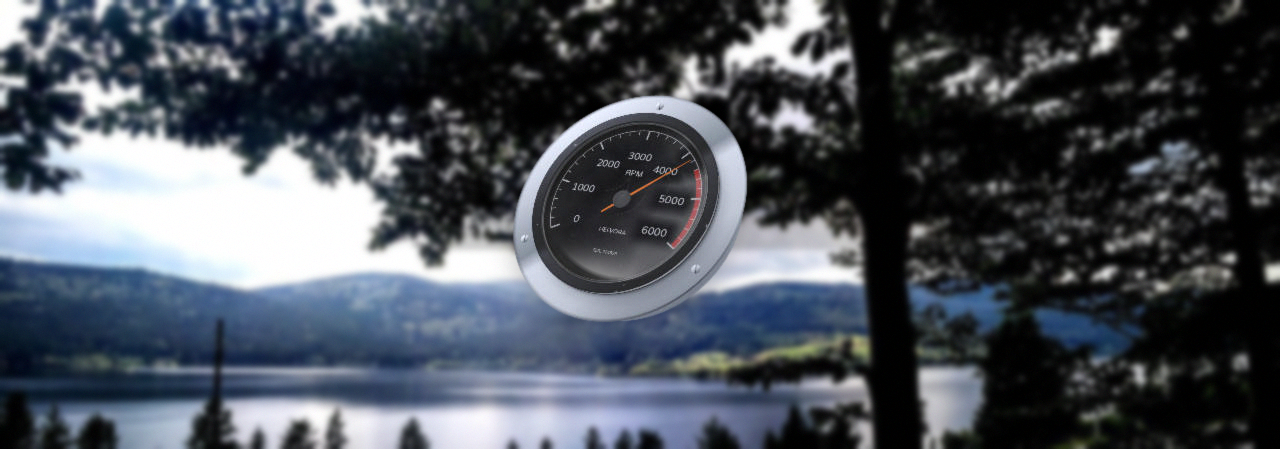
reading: {"value": 4200, "unit": "rpm"}
